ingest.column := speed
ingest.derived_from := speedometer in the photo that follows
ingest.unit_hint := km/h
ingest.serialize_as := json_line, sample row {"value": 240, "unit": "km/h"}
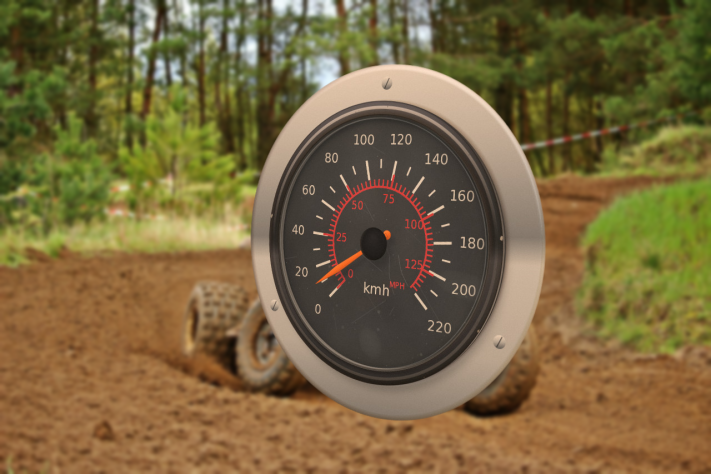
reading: {"value": 10, "unit": "km/h"}
